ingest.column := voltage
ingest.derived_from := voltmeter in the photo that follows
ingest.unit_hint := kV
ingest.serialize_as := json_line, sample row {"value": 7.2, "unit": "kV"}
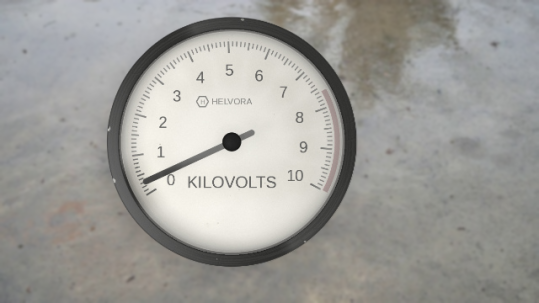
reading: {"value": 0.3, "unit": "kV"}
